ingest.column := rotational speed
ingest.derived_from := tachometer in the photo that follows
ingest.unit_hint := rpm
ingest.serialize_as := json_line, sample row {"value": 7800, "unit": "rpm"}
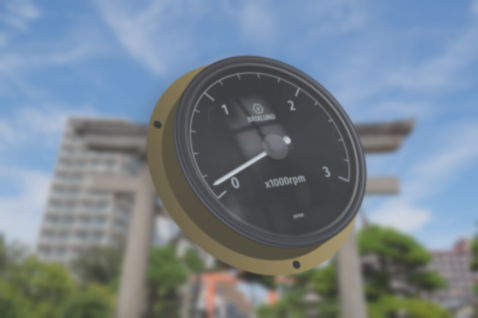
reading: {"value": 100, "unit": "rpm"}
